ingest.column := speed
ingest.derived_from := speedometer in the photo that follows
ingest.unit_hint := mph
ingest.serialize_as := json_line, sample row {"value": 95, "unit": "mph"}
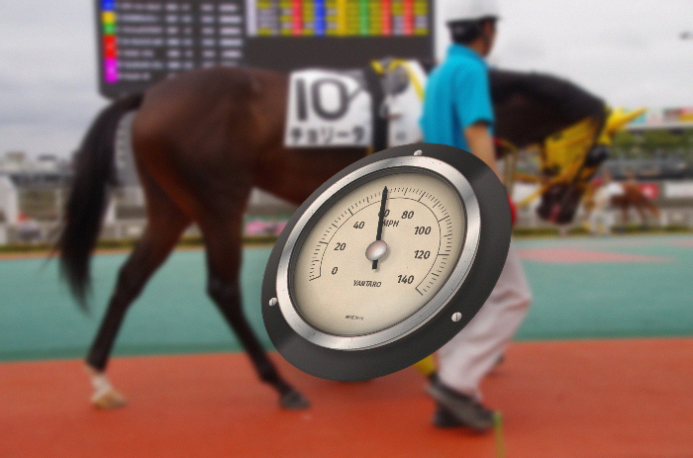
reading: {"value": 60, "unit": "mph"}
